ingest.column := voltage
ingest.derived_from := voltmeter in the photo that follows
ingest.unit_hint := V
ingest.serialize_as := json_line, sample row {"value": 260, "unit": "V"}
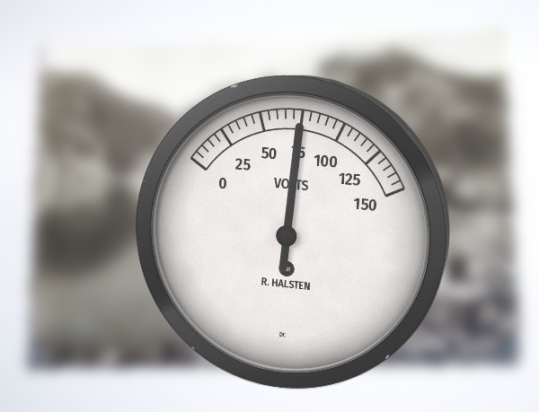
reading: {"value": 75, "unit": "V"}
